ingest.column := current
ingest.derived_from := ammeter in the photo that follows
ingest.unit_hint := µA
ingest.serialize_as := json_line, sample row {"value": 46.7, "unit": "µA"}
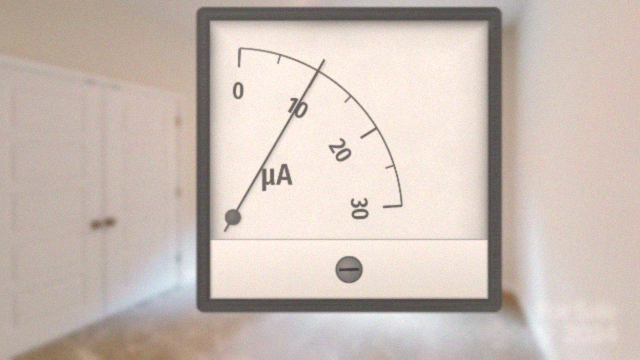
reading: {"value": 10, "unit": "µA"}
